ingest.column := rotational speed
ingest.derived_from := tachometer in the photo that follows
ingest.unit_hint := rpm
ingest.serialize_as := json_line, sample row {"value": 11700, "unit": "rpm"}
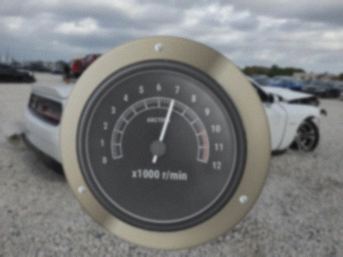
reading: {"value": 7000, "unit": "rpm"}
